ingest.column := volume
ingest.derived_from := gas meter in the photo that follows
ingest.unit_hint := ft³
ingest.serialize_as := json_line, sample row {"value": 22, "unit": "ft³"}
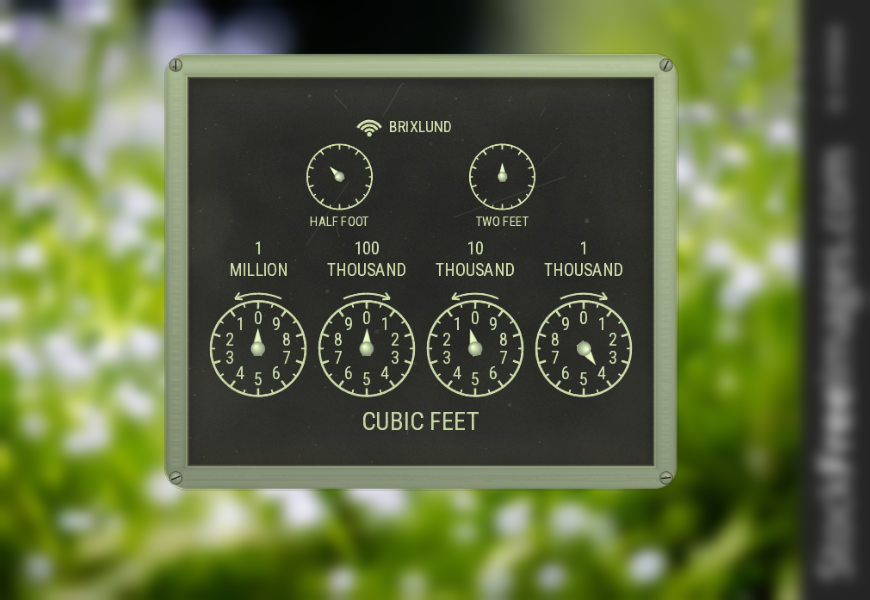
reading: {"value": 400, "unit": "ft³"}
